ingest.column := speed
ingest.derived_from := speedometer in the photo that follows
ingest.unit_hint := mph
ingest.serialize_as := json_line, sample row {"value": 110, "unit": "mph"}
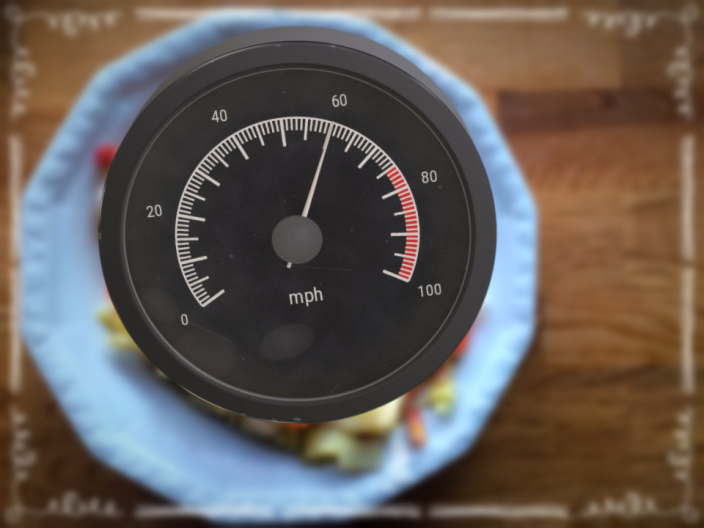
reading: {"value": 60, "unit": "mph"}
